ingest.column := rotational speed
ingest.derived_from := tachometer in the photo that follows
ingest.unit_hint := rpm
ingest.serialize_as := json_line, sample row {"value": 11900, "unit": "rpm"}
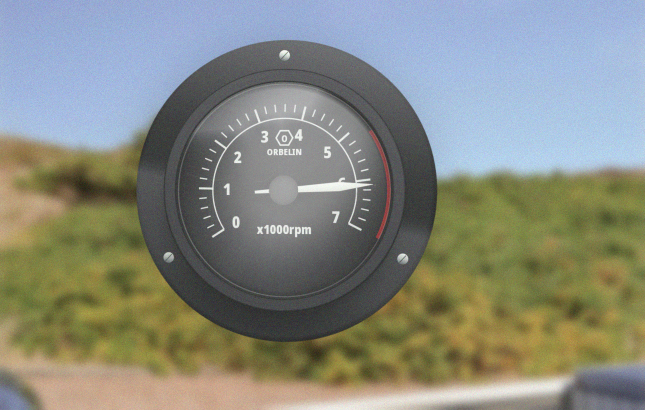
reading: {"value": 6100, "unit": "rpm"}
